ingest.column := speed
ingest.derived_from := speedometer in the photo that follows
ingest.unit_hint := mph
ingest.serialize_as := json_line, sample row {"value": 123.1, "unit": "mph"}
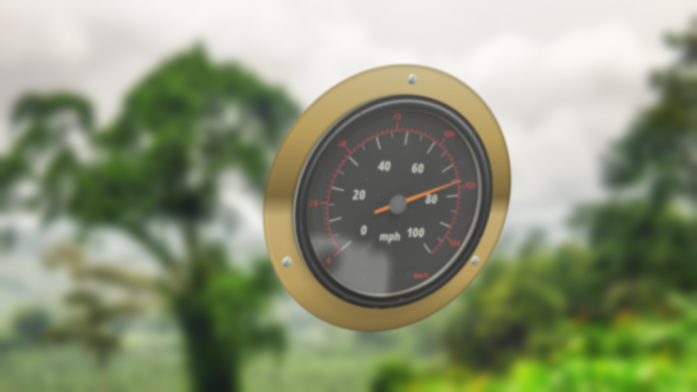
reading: {"value": 75, "unit": "mph"}
